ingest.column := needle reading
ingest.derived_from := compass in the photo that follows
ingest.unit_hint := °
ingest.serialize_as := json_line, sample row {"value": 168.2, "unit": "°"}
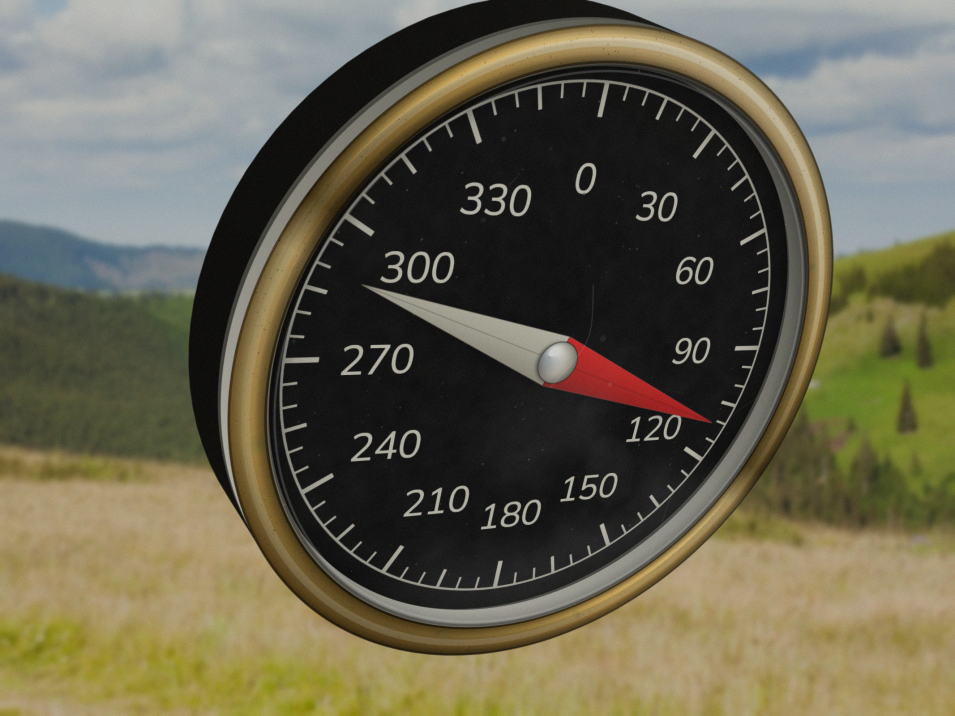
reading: {"value": 110, "unit": "°"}
